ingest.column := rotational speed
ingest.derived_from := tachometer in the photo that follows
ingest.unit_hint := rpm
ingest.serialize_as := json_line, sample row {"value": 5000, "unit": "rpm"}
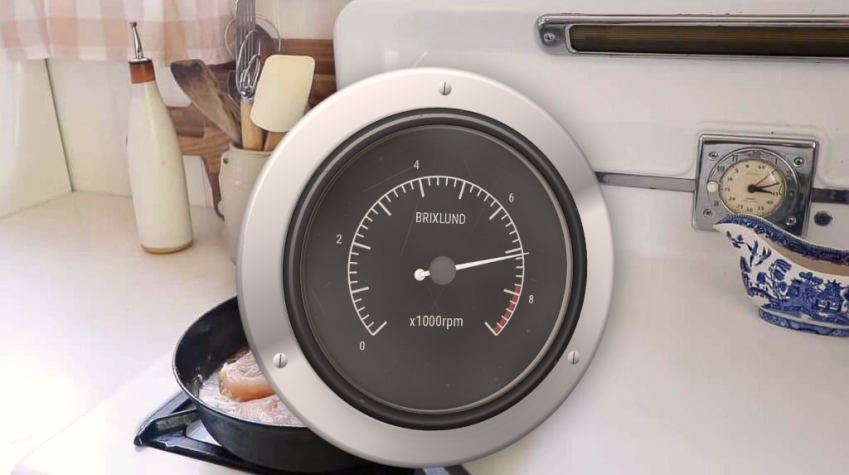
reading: {"value": 7100, "unit": "rpm"}
